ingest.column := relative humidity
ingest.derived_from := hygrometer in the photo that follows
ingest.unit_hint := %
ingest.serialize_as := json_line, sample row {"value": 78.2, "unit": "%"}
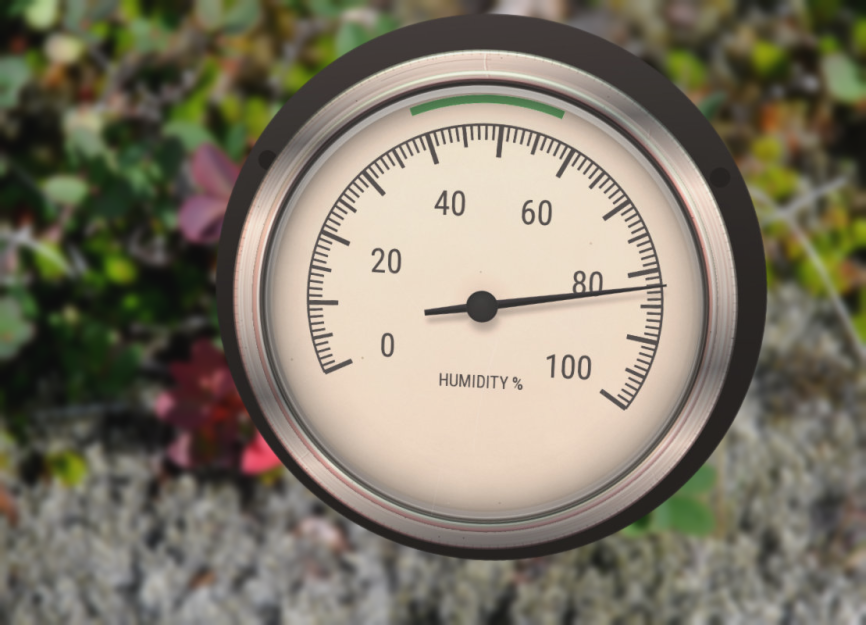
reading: {"value": 82, "unit": "%"}
